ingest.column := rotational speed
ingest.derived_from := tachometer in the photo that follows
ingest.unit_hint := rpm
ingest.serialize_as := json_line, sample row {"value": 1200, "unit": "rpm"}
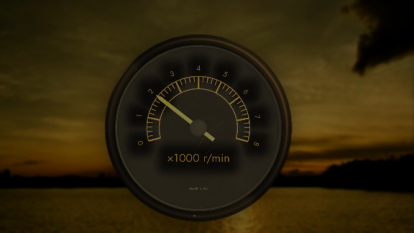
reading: {"value": 2000, "unit": "rpm"}
